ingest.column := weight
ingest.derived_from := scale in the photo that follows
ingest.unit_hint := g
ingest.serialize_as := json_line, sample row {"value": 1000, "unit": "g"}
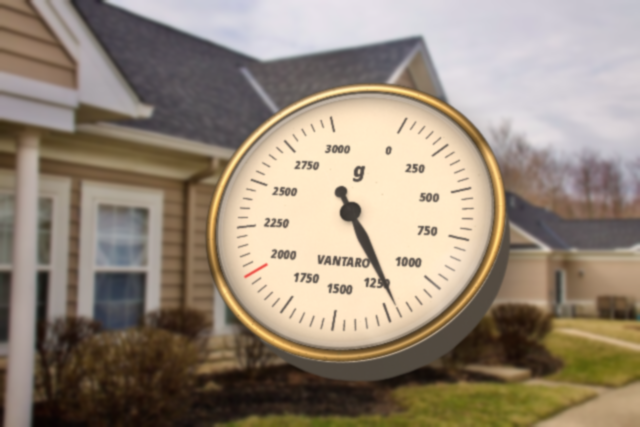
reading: {"value": 1200, "unit": "g"}
